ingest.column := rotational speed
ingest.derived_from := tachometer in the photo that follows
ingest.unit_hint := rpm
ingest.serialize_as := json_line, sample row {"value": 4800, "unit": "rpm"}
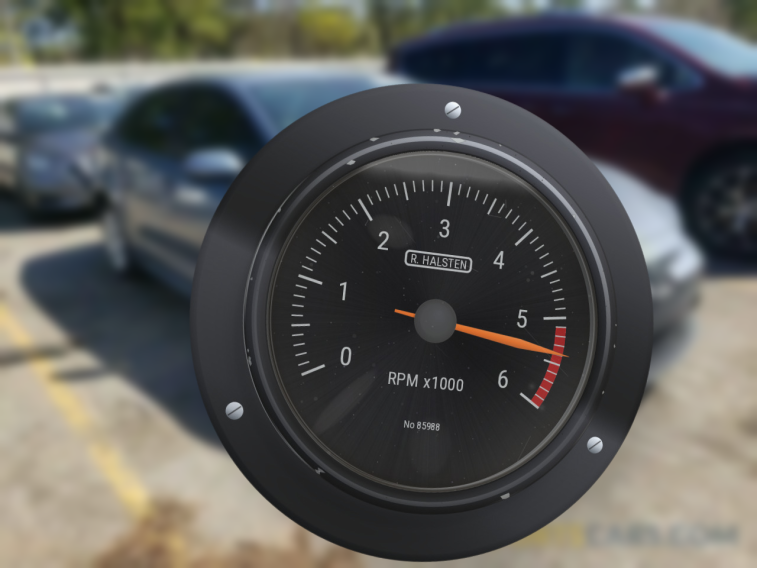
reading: {"value": 5400, "unit": "rpm"}
